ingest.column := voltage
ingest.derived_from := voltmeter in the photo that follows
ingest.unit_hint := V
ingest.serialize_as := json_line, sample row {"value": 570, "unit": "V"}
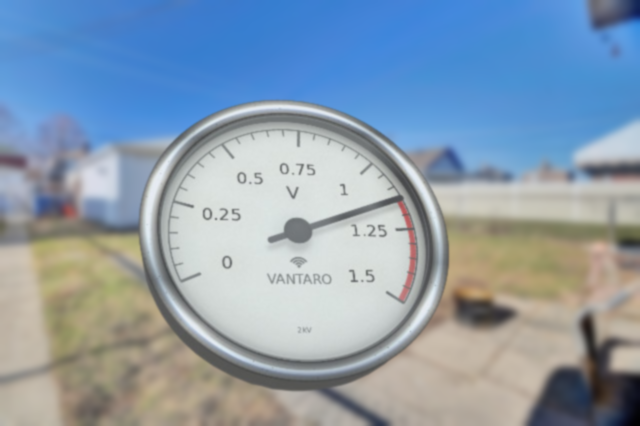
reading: {"value": 1.15, "unit": "V"}
